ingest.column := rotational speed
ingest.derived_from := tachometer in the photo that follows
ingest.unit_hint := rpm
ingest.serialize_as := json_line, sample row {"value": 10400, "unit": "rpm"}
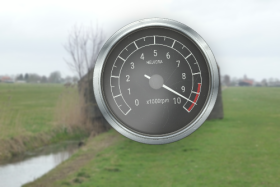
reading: {"value": 9500, "unit": "rpm"}
